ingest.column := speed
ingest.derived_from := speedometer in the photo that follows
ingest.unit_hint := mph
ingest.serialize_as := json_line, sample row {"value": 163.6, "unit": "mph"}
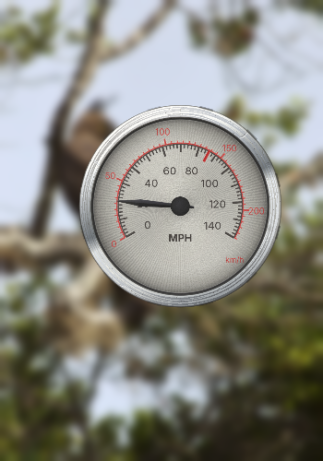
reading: {"value": 20, "unit": "mph"}
